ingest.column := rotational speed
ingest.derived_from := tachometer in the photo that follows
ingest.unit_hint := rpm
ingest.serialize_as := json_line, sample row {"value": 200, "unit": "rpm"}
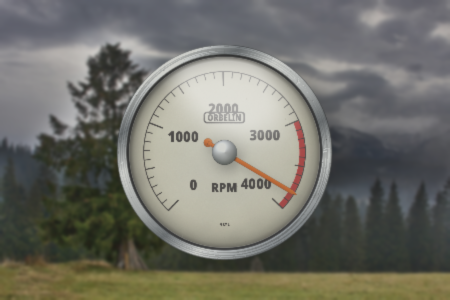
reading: {"value": 3800, "unit": "rpm"}
